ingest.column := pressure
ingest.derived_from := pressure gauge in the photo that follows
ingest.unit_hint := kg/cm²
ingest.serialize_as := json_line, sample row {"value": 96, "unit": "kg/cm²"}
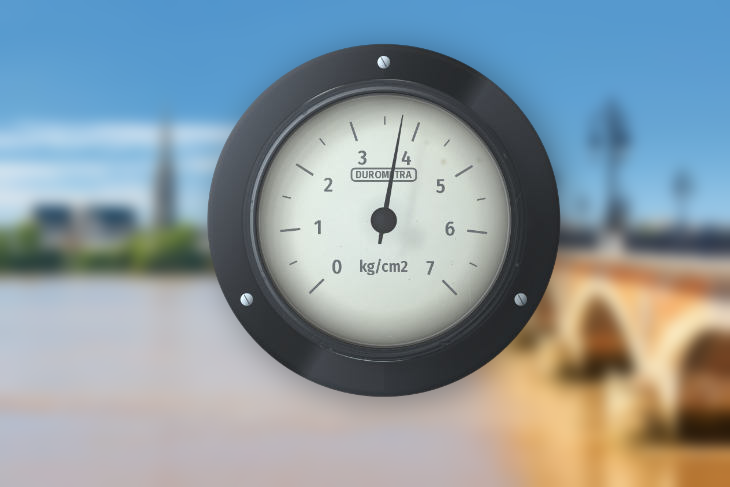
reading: {"value": 3.75, "unit": "kg/cm²"}
